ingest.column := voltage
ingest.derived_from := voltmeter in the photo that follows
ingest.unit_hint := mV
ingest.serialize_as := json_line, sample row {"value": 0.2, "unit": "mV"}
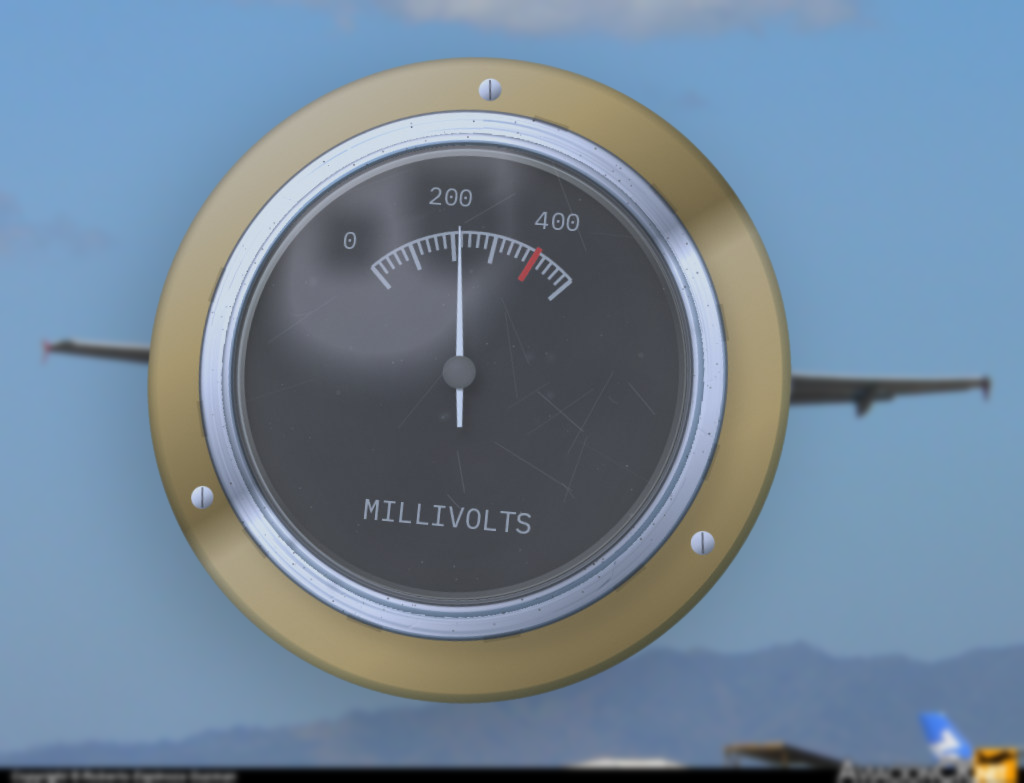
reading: {"value": 220, "unit": "mV"}
